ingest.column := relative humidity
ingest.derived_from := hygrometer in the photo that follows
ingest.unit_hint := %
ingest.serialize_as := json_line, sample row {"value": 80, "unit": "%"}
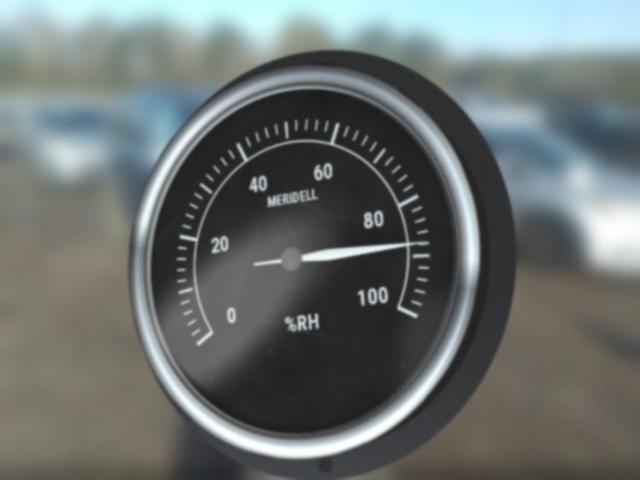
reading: {"value": 88, "unit": "%"}
